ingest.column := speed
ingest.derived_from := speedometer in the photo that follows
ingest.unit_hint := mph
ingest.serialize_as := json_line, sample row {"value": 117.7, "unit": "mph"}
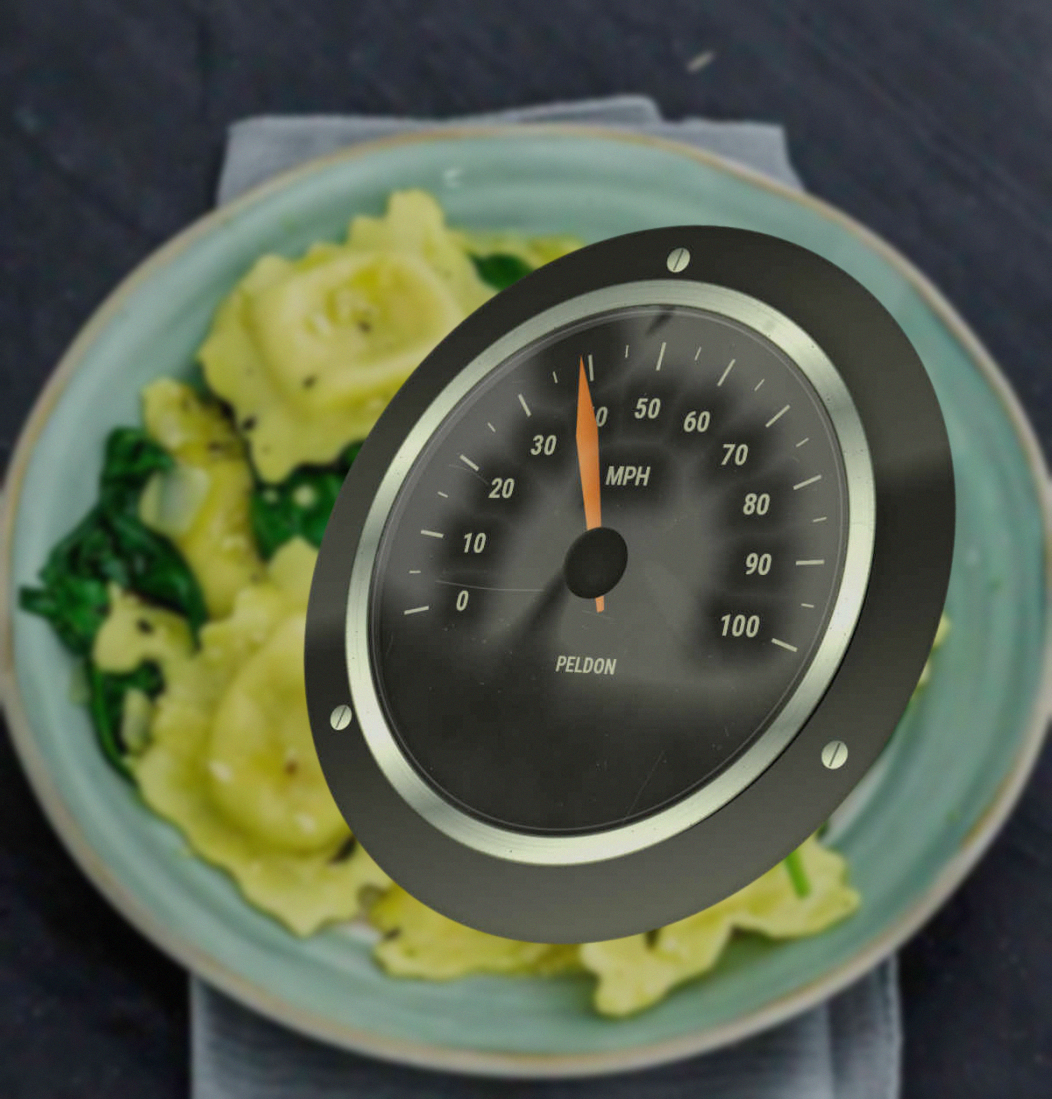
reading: {"value": 40, "unit": "mph"}
